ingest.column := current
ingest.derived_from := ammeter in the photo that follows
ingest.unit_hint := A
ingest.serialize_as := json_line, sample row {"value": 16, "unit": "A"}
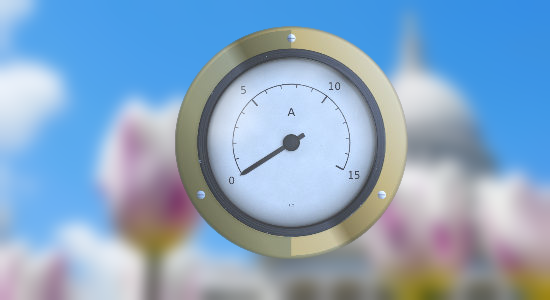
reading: {"value": 0, "unit": "A"}
